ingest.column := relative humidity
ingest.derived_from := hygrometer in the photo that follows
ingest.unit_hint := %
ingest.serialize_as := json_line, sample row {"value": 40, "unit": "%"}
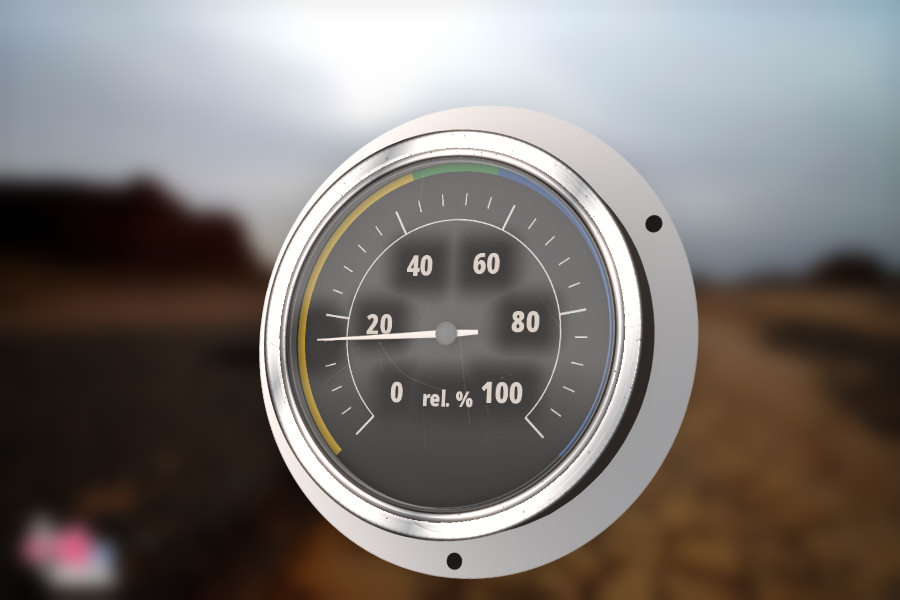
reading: {"value": 16, "unit": "%"}
